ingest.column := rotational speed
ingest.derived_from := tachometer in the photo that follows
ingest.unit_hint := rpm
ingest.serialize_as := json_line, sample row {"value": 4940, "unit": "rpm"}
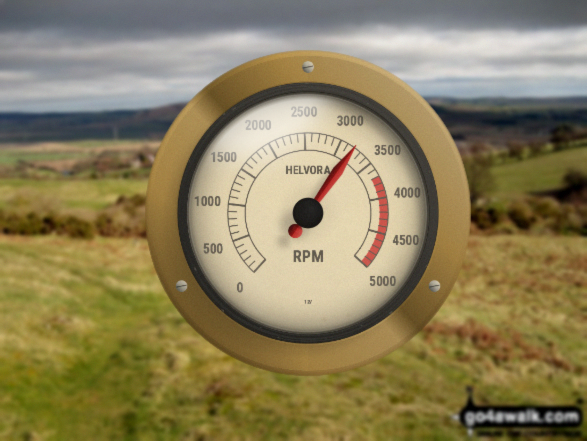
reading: {"value": 3200, "unit": "rpm"}
